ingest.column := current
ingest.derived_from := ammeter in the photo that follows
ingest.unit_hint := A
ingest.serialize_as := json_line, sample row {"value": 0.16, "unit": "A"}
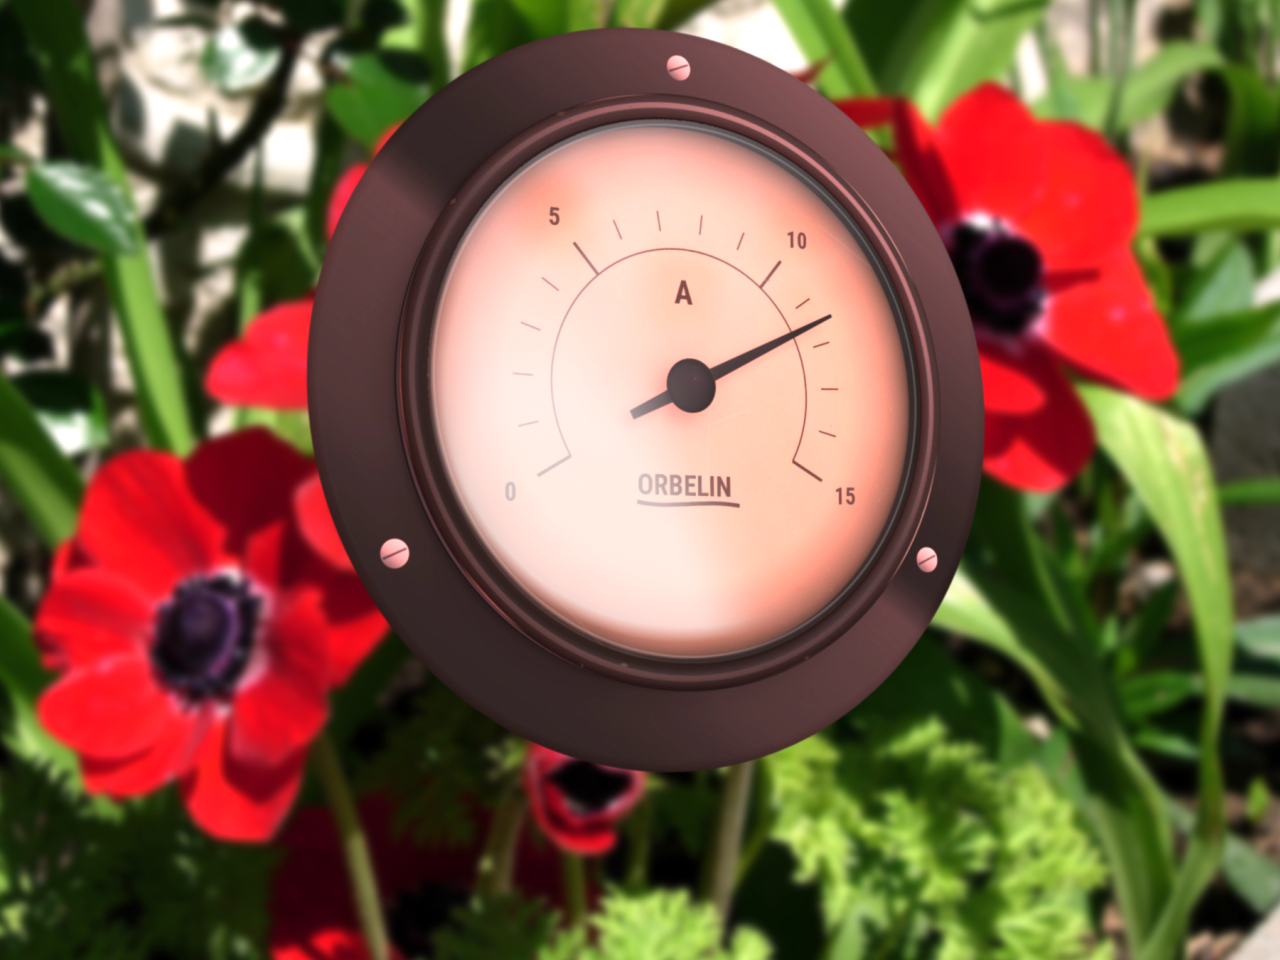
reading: {"value": 11.5, "unit": "A"}
